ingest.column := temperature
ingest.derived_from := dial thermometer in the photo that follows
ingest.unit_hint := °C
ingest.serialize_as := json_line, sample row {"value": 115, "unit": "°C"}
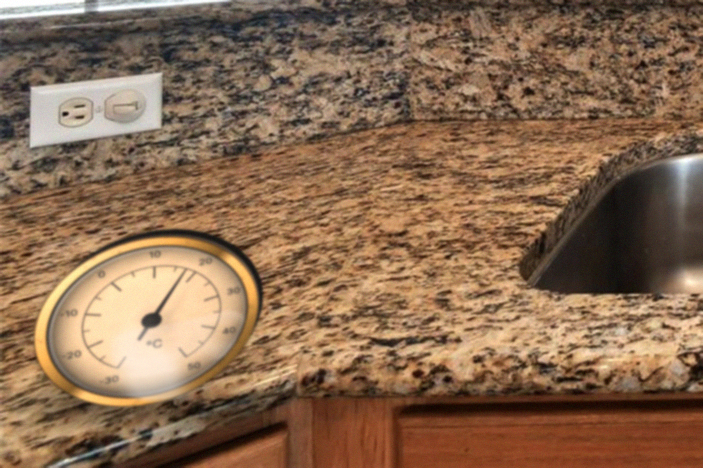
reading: {"value": 17.5, "unit": "°C"}
